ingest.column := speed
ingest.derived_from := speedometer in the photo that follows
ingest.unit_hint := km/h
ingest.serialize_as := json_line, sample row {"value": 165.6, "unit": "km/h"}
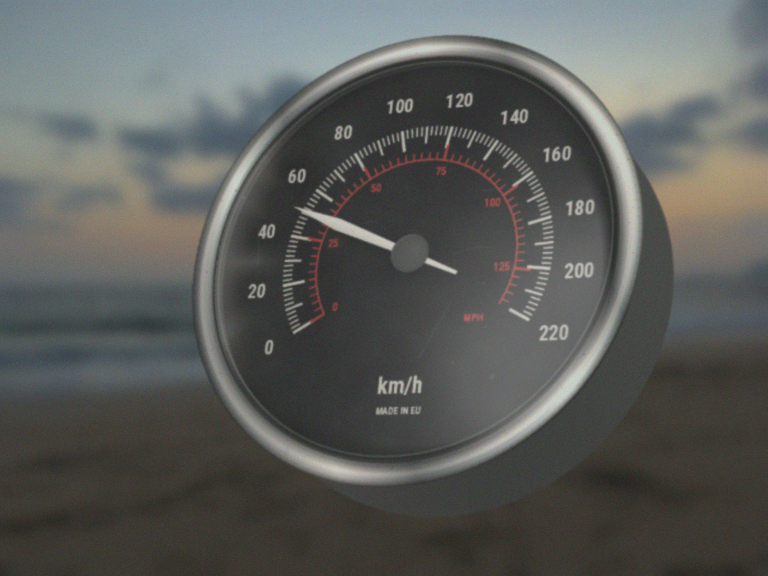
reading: {"value": 50, "unit": "km/h"}
